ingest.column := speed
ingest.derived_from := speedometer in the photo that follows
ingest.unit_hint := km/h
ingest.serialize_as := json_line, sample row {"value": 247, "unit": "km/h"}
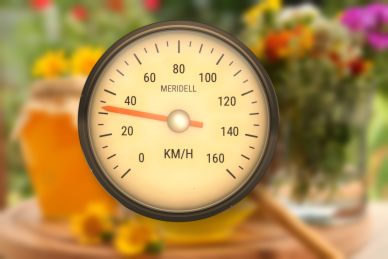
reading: {"value": 32.5, "unit": "km/h"}
